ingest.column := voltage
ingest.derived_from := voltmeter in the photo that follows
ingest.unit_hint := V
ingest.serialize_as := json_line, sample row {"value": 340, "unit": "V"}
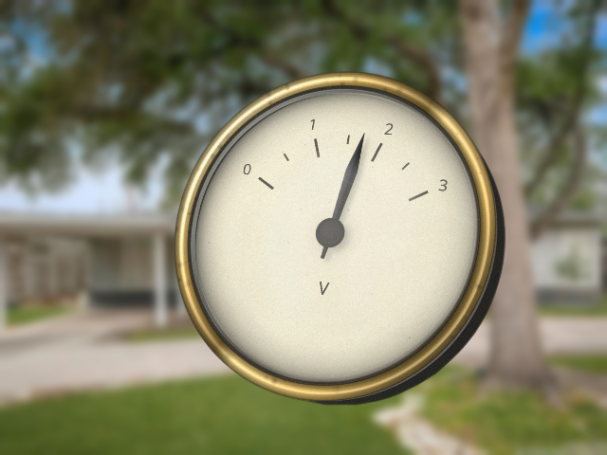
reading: {"value": 1.75, "unit": "V"}
